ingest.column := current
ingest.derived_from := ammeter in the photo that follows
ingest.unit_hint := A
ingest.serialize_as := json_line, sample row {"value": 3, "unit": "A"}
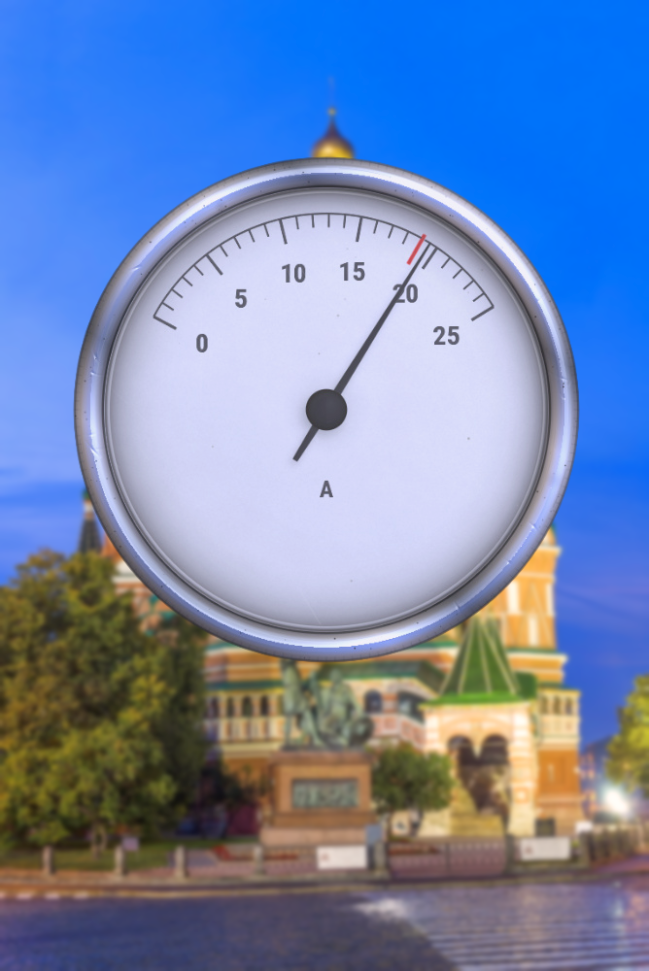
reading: {"value": 19.5, "unit": "A"}
